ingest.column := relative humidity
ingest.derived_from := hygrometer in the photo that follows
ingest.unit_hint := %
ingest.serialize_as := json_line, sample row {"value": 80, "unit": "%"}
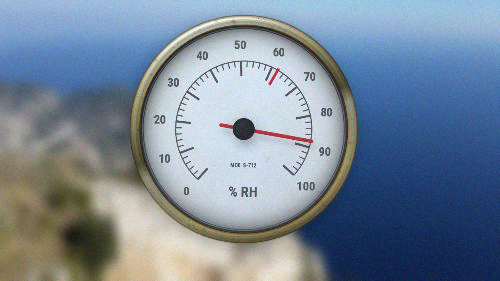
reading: {"value": 88, "unit": "%"}
